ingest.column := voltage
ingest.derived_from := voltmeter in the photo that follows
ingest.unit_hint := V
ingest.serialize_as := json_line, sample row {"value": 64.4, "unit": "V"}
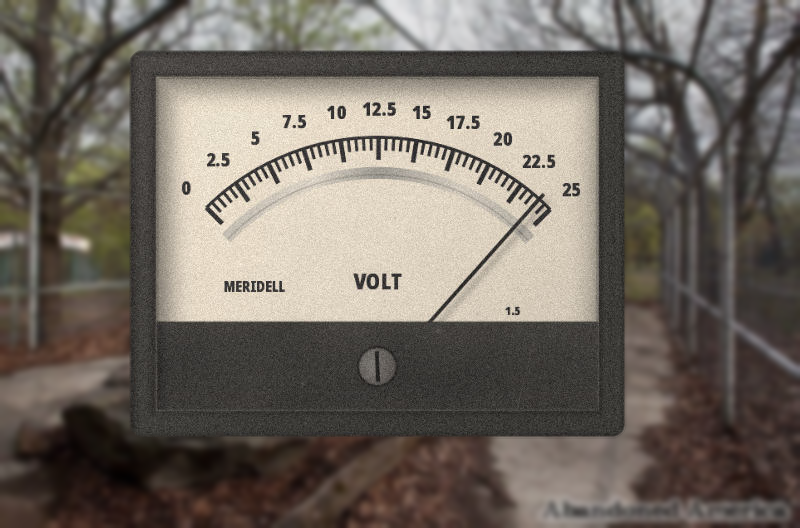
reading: {"value": 24, "unit": "V"}
